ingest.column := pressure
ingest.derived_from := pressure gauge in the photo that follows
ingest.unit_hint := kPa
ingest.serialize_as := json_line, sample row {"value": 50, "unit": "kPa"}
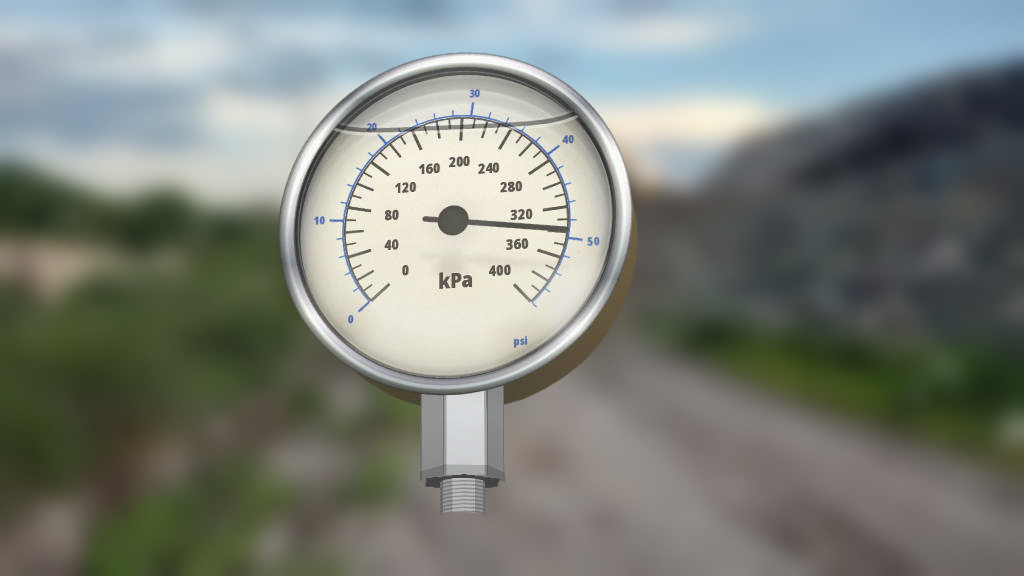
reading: {"value": 340, "unit": "kPa"}
